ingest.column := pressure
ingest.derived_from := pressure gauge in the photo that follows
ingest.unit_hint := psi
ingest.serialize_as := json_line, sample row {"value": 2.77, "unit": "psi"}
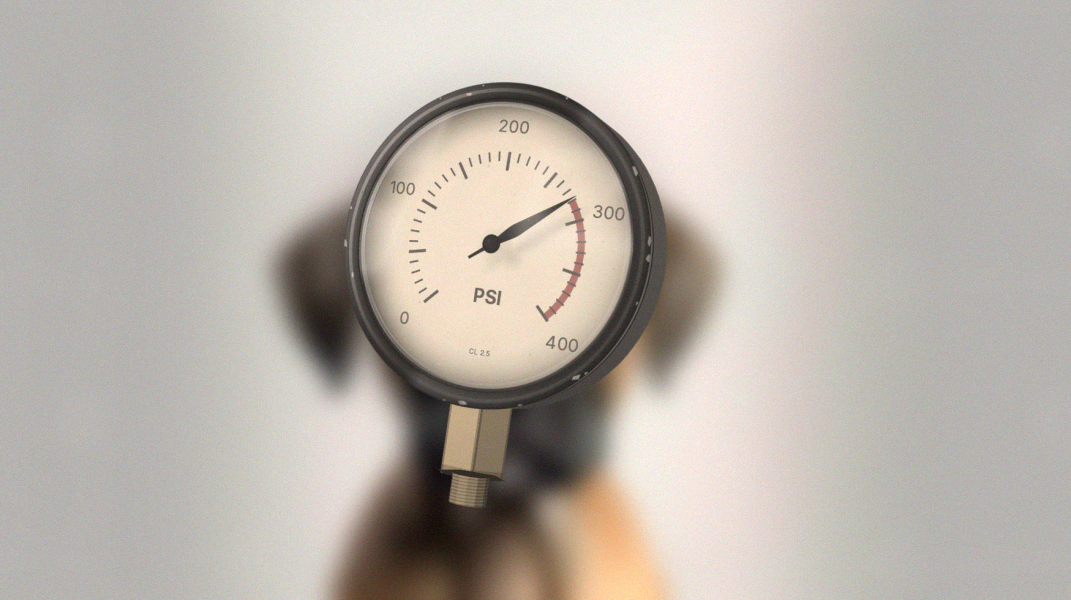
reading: {"value": 280, "unit": "psi"}
